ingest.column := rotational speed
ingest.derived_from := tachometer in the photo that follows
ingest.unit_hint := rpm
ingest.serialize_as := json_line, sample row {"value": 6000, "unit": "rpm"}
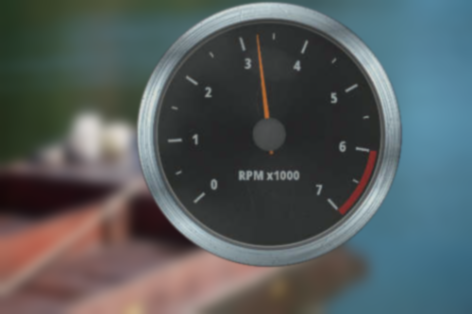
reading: {"value": 3250, "unit": "rpm"}
